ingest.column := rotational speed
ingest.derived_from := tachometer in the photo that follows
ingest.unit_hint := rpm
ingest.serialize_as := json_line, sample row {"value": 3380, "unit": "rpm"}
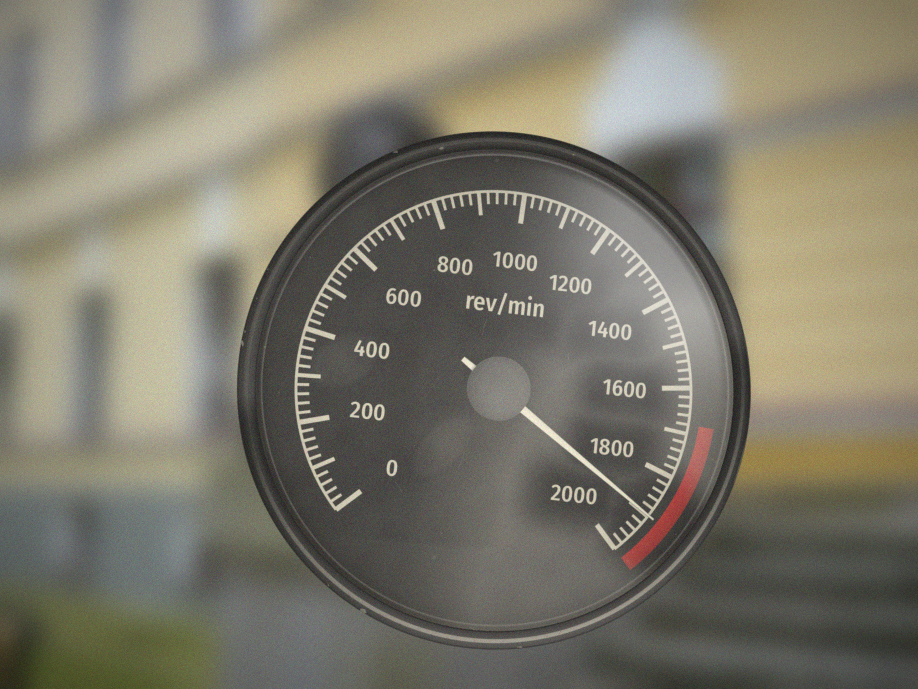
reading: {"value": 1900, "unit": "rpm"}
